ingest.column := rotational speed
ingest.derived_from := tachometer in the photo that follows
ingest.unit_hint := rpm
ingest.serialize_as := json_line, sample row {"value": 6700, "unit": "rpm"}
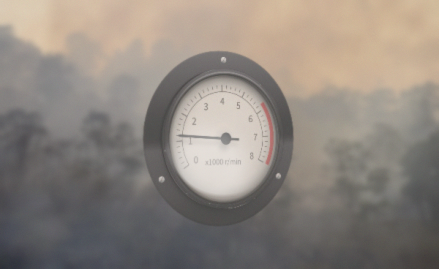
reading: {"value": 1200, "unit": "rpm"}
